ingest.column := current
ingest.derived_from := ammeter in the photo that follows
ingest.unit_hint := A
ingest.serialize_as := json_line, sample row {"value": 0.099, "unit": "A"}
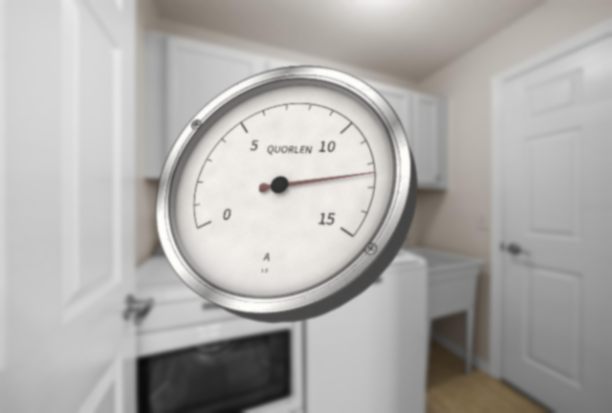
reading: {"value": 12.5, "unit": "A"}
